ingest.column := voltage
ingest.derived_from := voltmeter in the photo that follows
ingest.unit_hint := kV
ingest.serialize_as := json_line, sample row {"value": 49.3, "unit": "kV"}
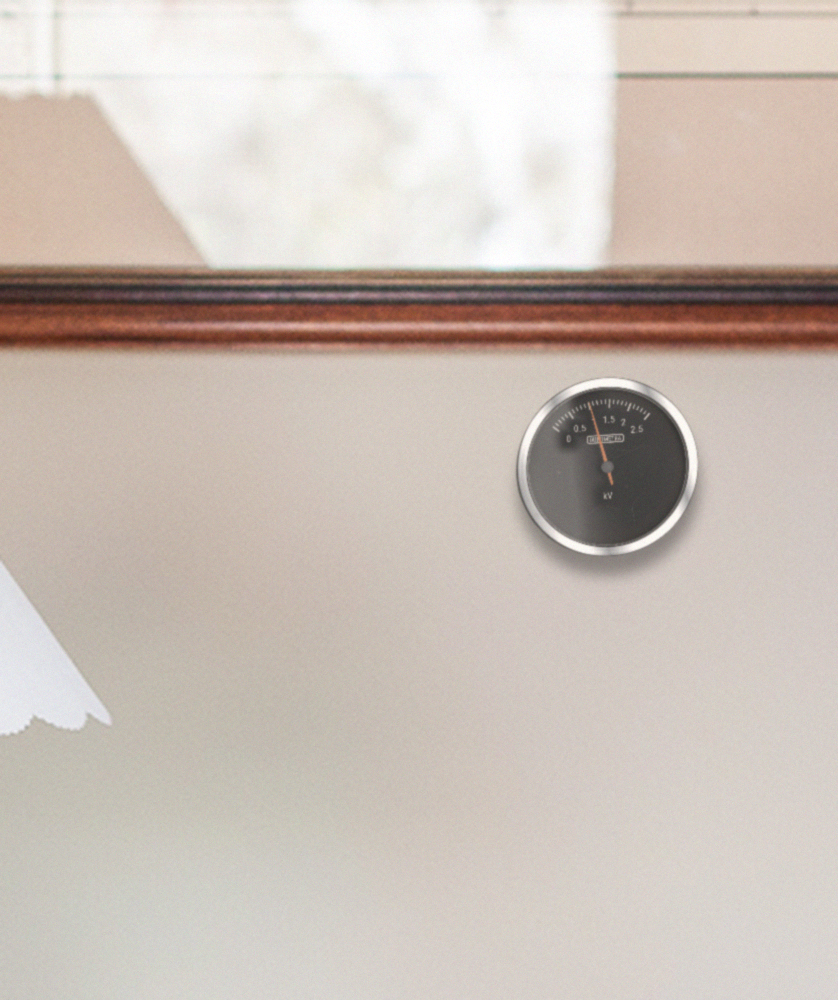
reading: {"value": 1, "unit": "kV"}
